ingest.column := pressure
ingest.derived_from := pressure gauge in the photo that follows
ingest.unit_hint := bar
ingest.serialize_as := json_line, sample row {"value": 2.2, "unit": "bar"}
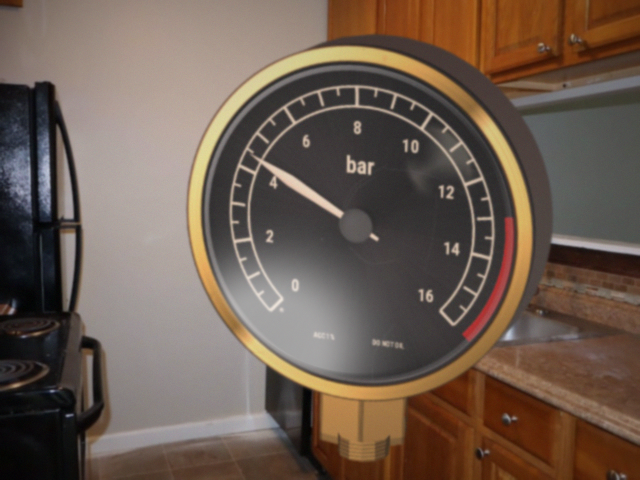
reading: {"value": 4.5, "unit": "bar"}
